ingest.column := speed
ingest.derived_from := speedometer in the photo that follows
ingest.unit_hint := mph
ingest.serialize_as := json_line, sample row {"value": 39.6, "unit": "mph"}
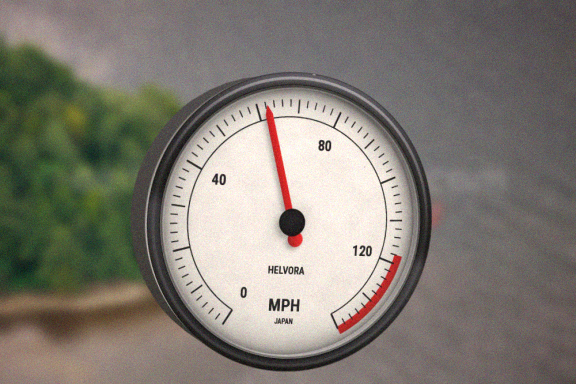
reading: {"value": 62, "unit": "mph"}
